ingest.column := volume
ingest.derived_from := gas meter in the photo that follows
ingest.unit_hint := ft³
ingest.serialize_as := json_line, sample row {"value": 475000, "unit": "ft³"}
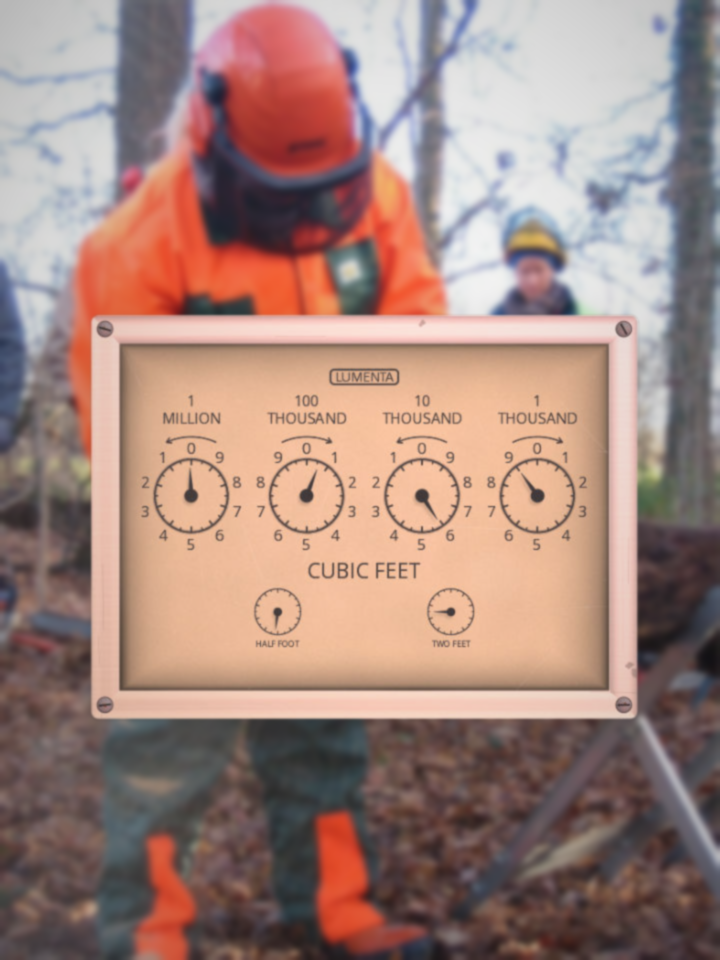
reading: {"value": 5900, "unit": "ft³"}
